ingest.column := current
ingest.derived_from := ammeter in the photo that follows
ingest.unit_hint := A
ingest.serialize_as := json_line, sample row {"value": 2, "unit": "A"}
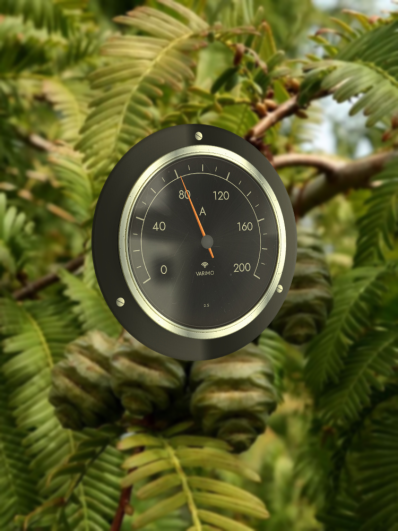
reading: {"value": 80, "unit": "A"}
